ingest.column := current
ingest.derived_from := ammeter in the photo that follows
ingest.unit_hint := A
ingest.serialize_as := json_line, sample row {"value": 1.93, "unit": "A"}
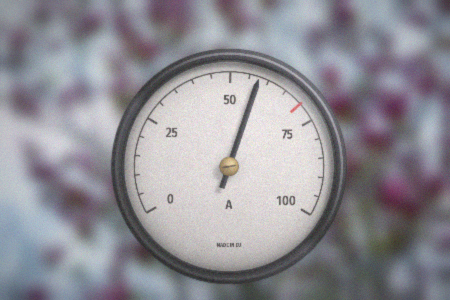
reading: {"value": 57.5, "unit": "A"}
